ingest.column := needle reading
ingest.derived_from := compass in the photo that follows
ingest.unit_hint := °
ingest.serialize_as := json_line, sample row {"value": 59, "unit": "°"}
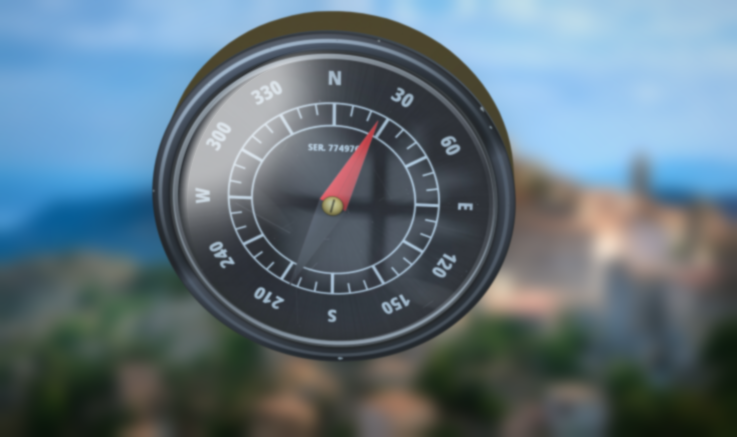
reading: {"value": 25, "unit": "°"}
